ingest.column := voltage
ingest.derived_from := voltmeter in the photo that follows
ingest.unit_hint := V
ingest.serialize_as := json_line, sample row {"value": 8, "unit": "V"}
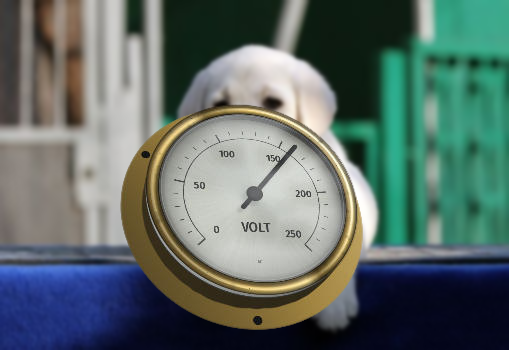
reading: {"value": 160, "unit": "V"}
